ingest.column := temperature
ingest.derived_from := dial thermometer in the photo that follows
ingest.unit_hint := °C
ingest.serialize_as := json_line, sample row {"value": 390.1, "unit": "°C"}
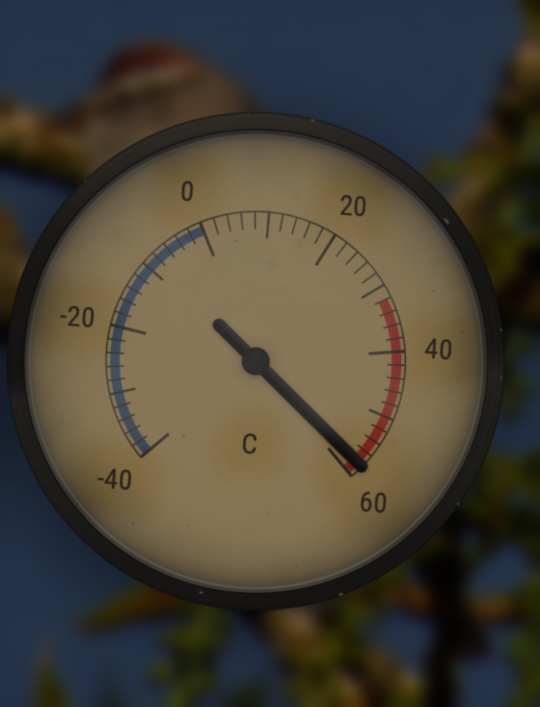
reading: {"value": 58, "unit": "°C"}
